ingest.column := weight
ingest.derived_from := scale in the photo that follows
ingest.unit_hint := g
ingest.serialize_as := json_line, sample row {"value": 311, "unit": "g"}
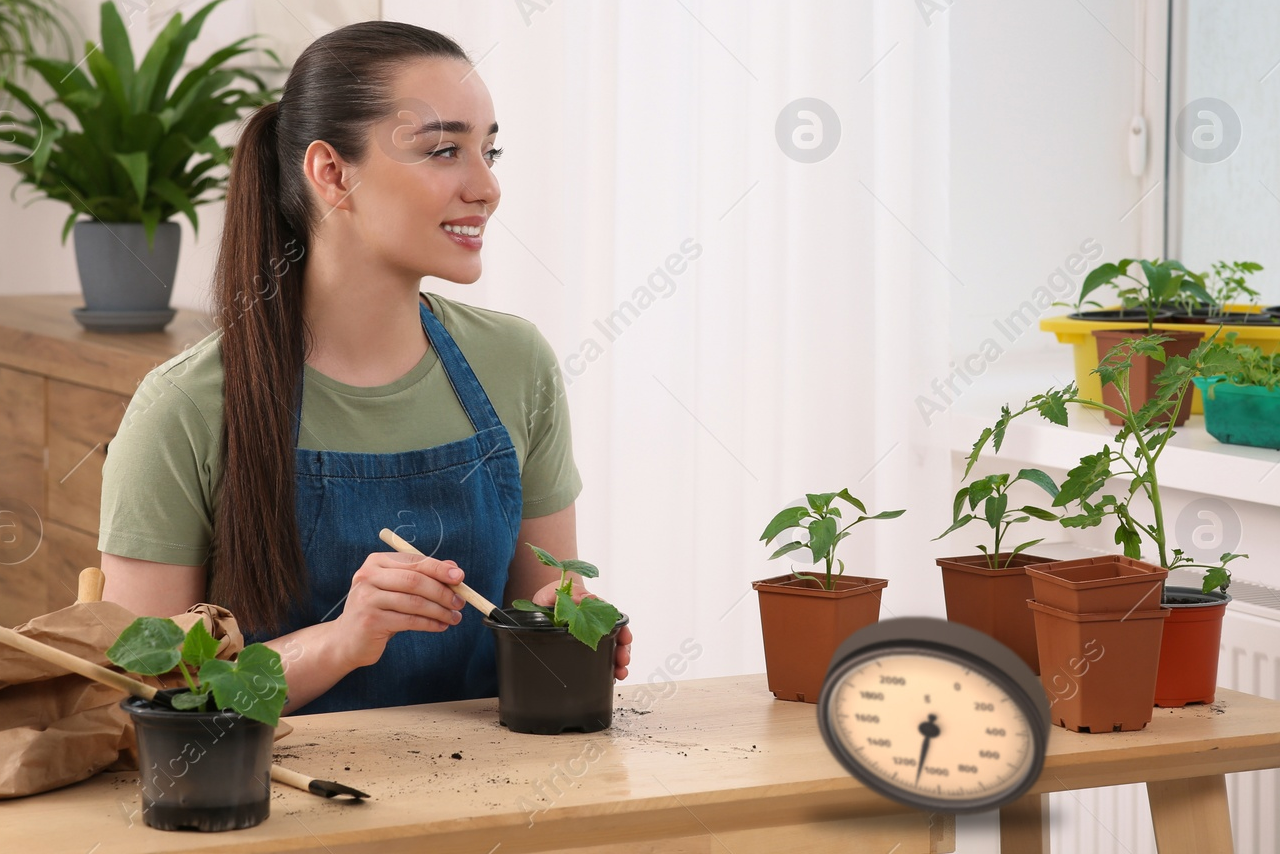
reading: {"value": 1100, "unit": "g"}
